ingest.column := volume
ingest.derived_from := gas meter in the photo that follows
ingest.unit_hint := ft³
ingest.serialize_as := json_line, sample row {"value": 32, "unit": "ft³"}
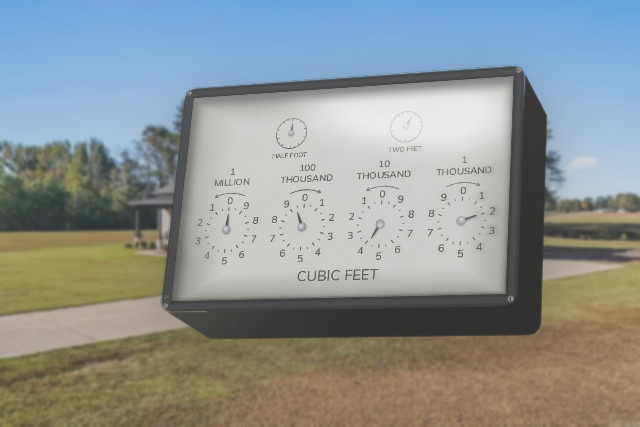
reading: {"value": 994200, "unit": "ft³"}
